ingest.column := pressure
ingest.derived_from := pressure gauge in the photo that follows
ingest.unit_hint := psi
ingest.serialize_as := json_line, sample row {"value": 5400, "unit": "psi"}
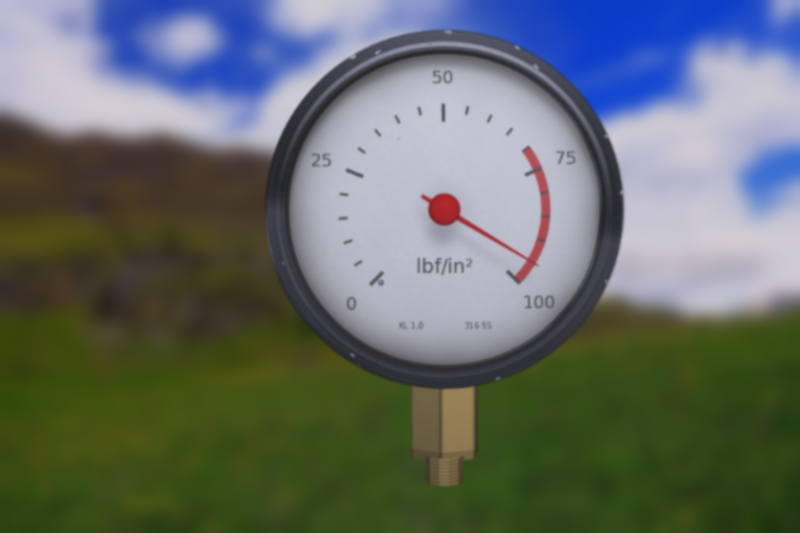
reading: {"value": 95, "unit": "psi"}
